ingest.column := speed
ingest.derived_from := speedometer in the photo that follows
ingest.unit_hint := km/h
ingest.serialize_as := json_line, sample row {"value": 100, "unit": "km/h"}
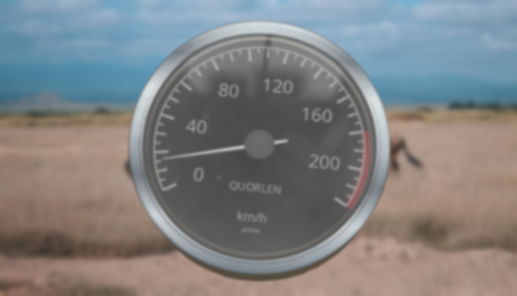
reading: {"value": 15, "unit": "km/h"}
